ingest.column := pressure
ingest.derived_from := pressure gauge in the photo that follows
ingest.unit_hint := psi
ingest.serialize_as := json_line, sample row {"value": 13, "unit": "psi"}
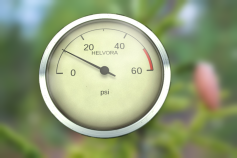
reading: {"value": 10, "unit": "psi"}
